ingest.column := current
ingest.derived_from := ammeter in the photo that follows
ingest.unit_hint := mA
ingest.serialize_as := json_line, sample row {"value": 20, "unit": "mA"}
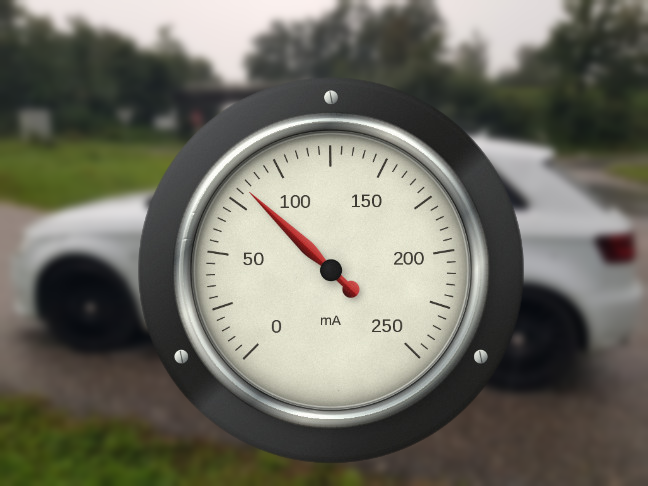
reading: {"value": 82.5, "unit": "mA"}
